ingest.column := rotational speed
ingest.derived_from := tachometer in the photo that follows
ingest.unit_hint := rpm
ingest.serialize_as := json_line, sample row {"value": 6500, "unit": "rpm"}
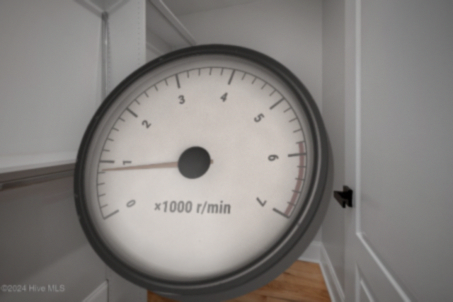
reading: {"value": 800, "unit": "rpm"}
